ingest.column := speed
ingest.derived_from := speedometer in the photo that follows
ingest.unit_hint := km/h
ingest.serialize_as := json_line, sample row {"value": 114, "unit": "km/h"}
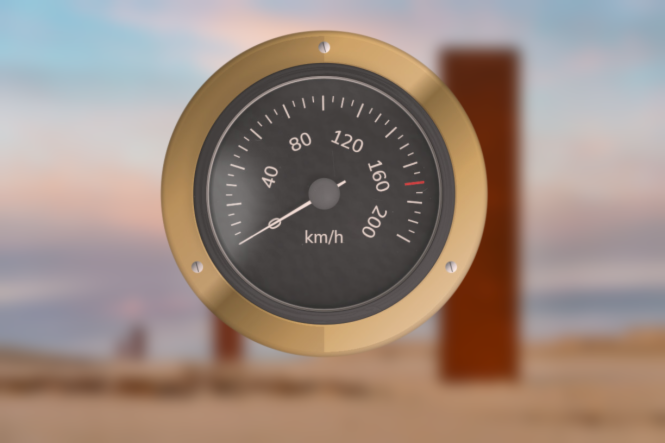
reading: {"value": 0, "unit": "km/h"}
